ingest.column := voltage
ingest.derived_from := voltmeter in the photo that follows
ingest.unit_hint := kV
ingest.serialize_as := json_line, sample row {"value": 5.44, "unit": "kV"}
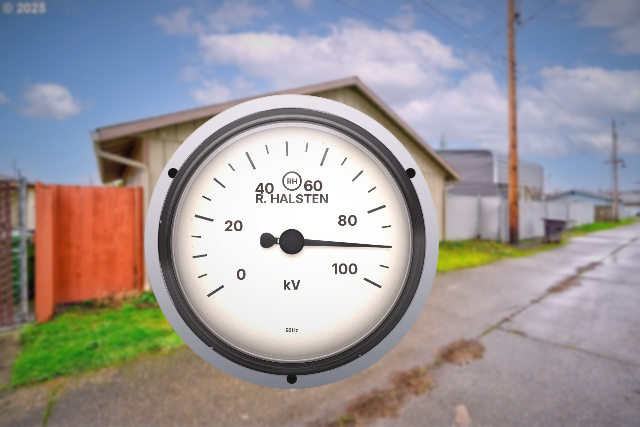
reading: {"value": 90, "unit": "kV"}
